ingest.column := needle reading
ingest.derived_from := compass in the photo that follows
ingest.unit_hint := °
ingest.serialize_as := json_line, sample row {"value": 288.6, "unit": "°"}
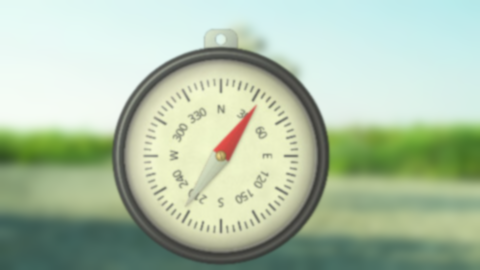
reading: {"value": 35, "unit": "°"}
